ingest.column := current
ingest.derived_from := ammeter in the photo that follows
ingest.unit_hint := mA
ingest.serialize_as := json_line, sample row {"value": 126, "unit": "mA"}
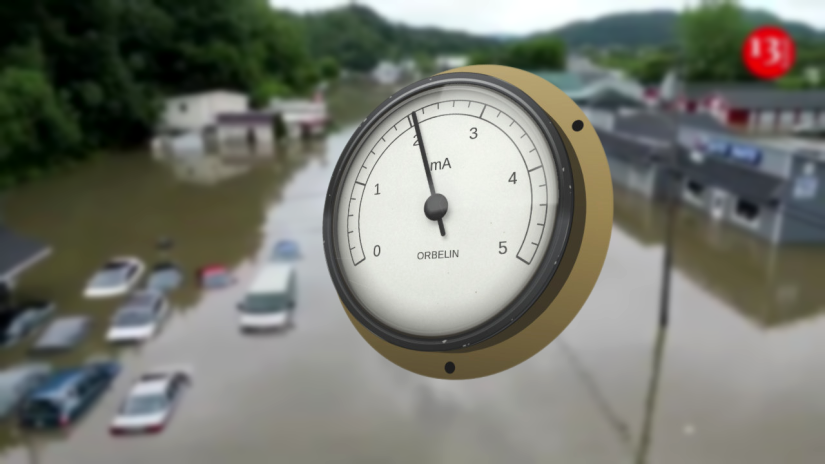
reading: {"value": 2.1, "unit": "mA"}
